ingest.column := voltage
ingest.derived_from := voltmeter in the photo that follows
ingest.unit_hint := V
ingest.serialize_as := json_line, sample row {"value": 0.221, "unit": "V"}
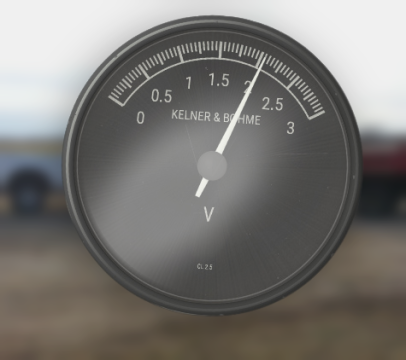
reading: {"value": 2.05, "unit": "V"}
